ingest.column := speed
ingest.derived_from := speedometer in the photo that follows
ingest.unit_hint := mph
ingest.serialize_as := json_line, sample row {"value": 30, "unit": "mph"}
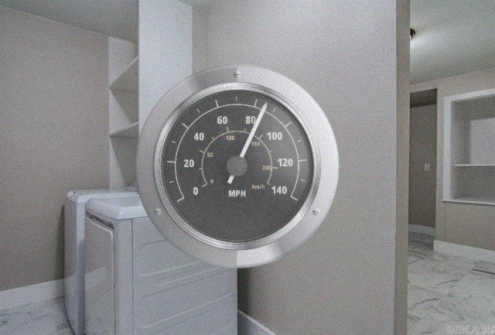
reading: {"value": 85, "unit": "mph"}
